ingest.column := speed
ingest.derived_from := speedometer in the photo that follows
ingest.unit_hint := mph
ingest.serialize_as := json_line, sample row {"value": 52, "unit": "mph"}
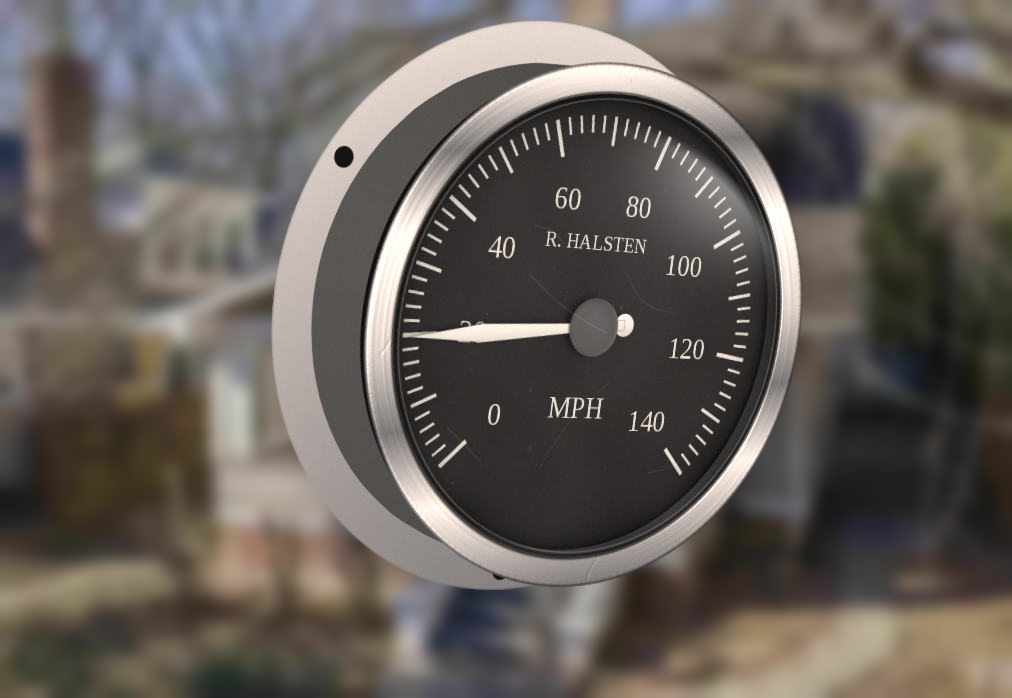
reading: {"value": 20, "unit": "mph"}
